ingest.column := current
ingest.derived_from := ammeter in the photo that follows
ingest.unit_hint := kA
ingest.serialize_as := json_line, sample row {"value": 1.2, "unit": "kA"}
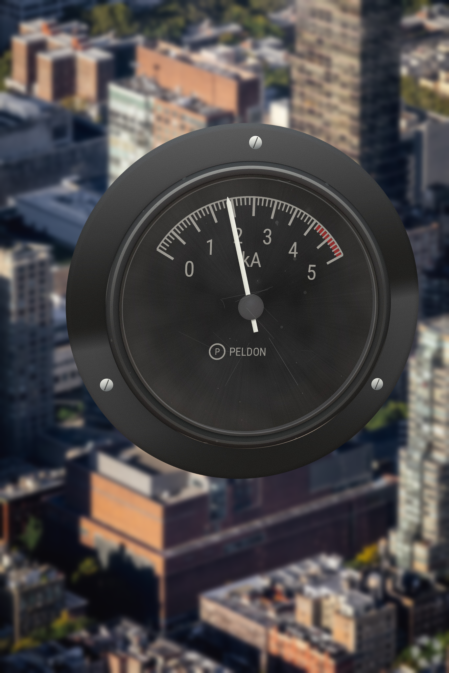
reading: {"value": 1.9, "unit": "kA"}
